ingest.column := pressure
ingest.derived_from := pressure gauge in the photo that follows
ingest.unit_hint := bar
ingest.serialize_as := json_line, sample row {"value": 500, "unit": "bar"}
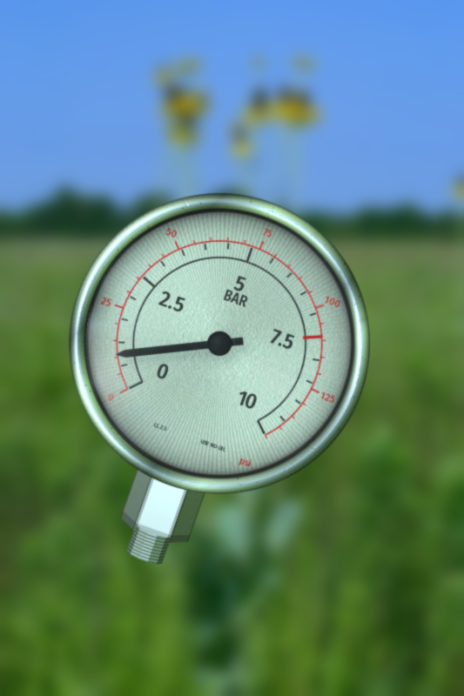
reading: {"value": 0.75, "unit": "bar"}
